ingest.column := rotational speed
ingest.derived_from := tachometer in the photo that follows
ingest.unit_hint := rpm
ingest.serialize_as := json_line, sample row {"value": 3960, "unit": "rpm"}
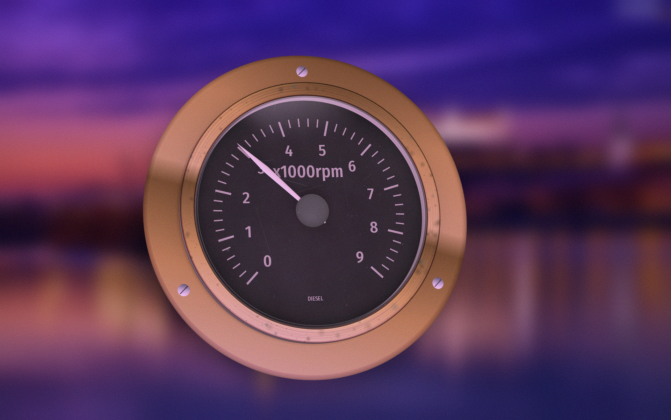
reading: {"value": 3000, "unit": "rpm"}
